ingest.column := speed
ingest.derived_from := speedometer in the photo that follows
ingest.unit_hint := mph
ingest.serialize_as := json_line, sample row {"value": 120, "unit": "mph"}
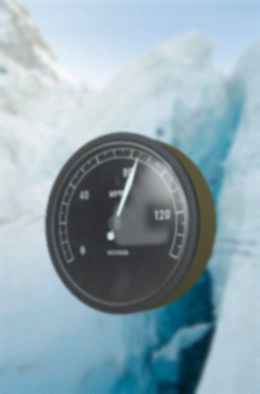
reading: {"value": 85, "unit": "mph"}
